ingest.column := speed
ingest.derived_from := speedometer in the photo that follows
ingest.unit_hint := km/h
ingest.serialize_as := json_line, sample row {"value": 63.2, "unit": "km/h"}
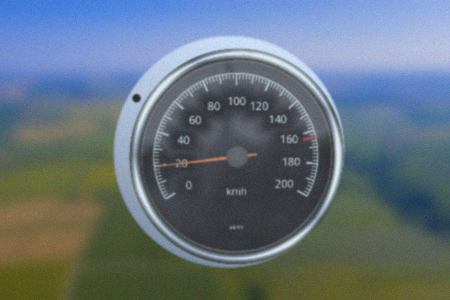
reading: {"value": 20, "unit": "km/h"}
